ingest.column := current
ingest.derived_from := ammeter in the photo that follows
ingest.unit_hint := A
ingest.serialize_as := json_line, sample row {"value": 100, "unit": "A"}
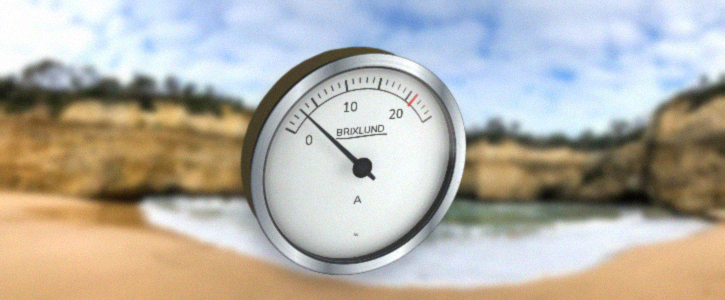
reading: {"value": 3, "unit": "A"}
